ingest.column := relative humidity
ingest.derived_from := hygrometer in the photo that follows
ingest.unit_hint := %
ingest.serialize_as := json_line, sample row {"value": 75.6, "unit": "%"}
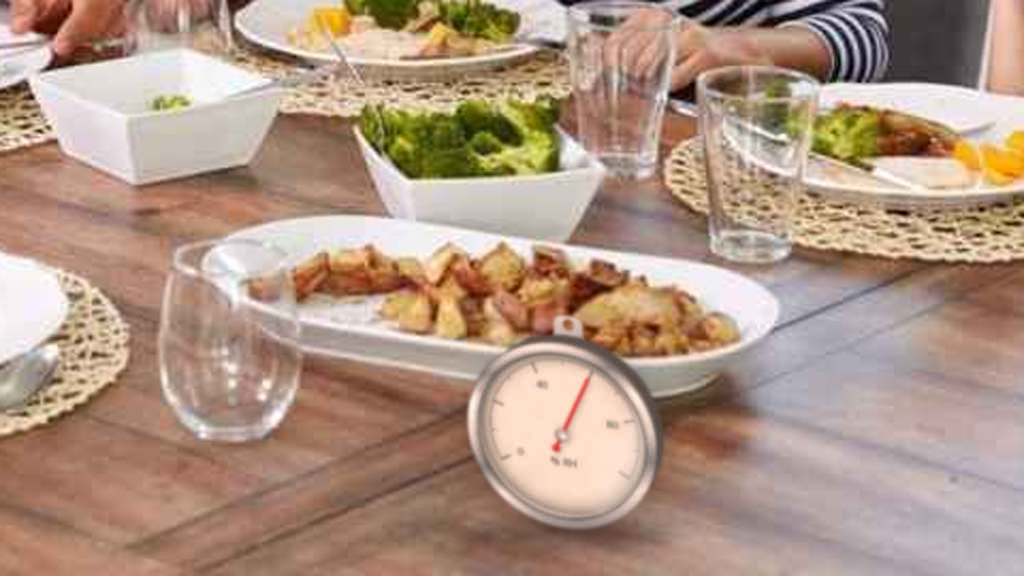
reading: {"value": 60, "unit": "%"}
